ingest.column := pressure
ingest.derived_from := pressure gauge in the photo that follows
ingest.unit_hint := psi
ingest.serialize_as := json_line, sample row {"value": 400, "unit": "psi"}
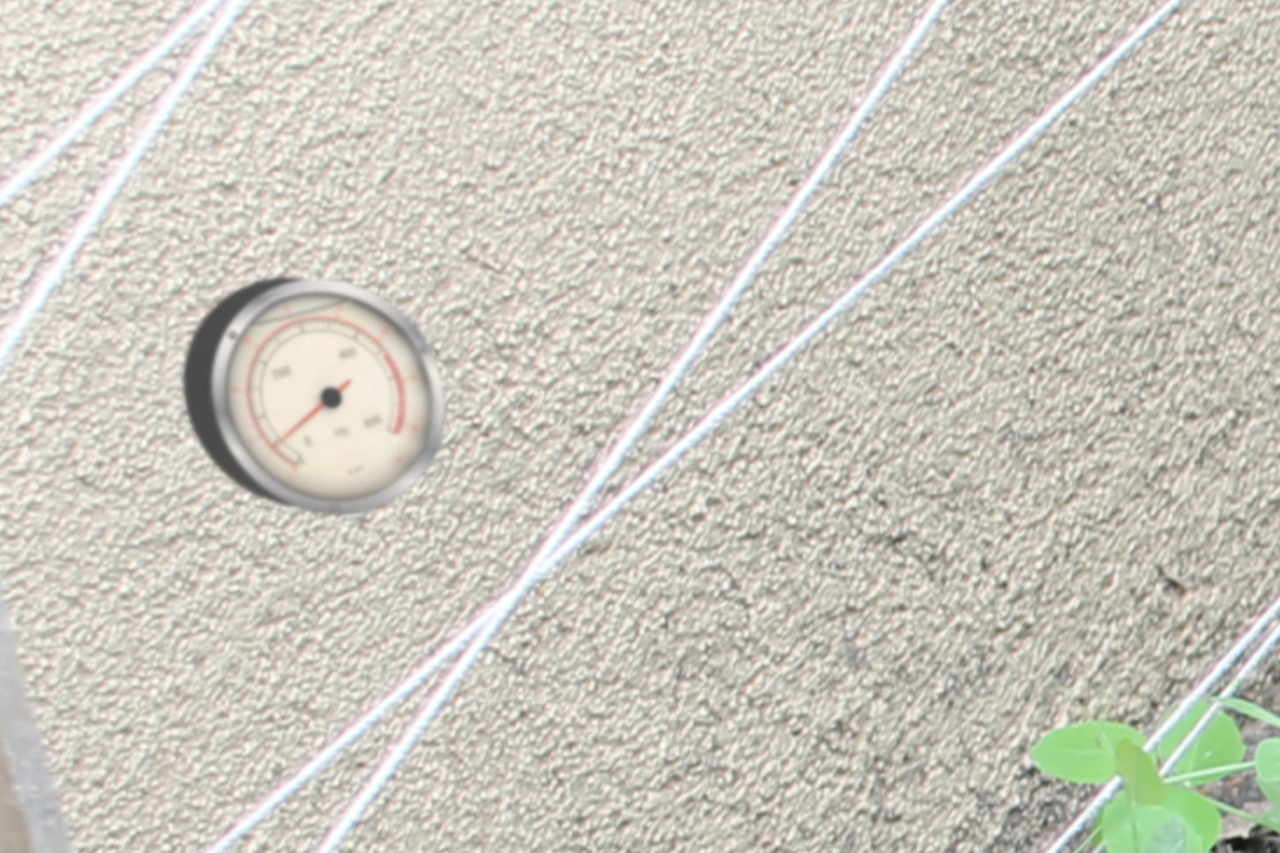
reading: {"value": 50, "unit": "psi"}
